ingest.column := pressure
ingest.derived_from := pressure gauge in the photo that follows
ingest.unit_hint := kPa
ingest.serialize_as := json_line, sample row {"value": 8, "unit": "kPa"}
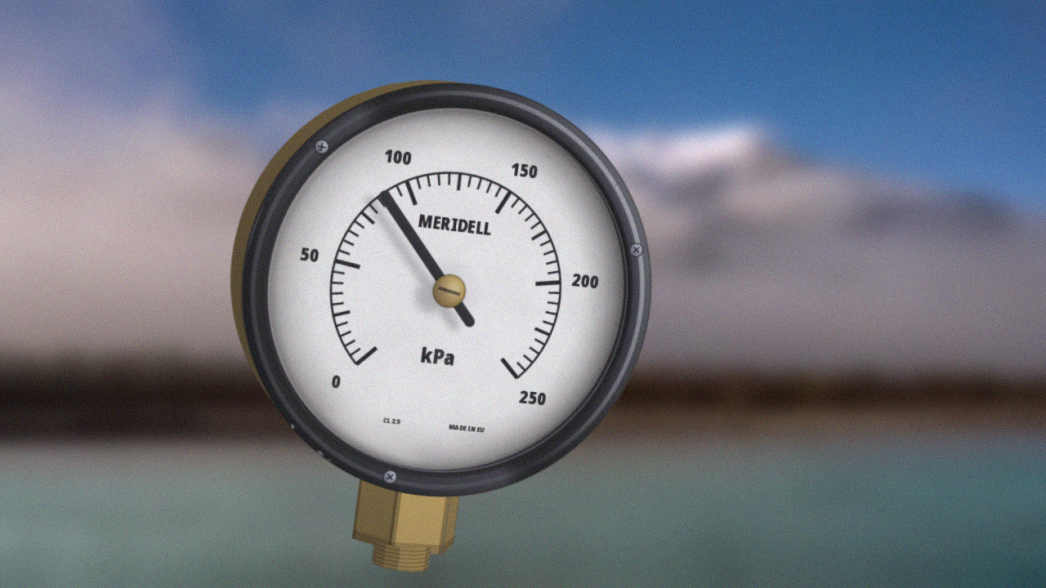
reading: {"value": 87.5, "unit": "kPa"}
